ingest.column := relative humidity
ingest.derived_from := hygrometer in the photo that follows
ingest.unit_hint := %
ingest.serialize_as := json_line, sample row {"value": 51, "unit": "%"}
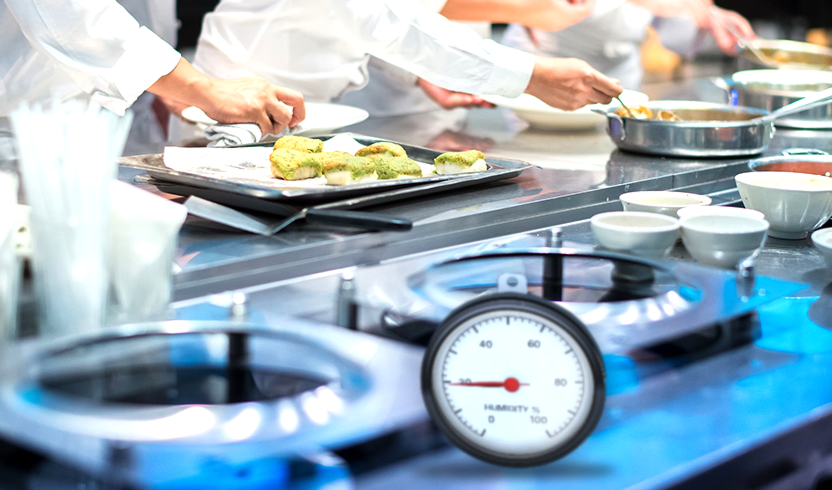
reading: {"value": 20, "unit": "%"}
